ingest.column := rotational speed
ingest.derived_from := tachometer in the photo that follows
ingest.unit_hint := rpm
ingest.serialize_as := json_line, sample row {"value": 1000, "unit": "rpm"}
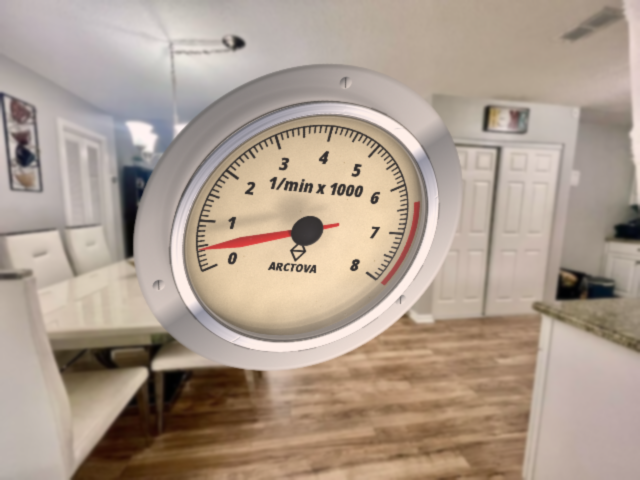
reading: {"value": 500, "unit": "rpm"}
